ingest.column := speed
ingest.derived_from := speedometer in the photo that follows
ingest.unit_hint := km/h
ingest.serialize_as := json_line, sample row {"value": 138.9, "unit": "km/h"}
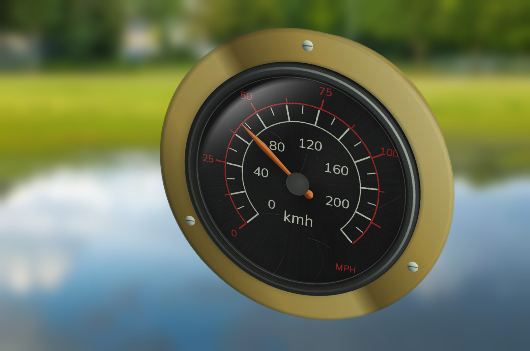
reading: {"value": 70, "unit": "km/h"}
